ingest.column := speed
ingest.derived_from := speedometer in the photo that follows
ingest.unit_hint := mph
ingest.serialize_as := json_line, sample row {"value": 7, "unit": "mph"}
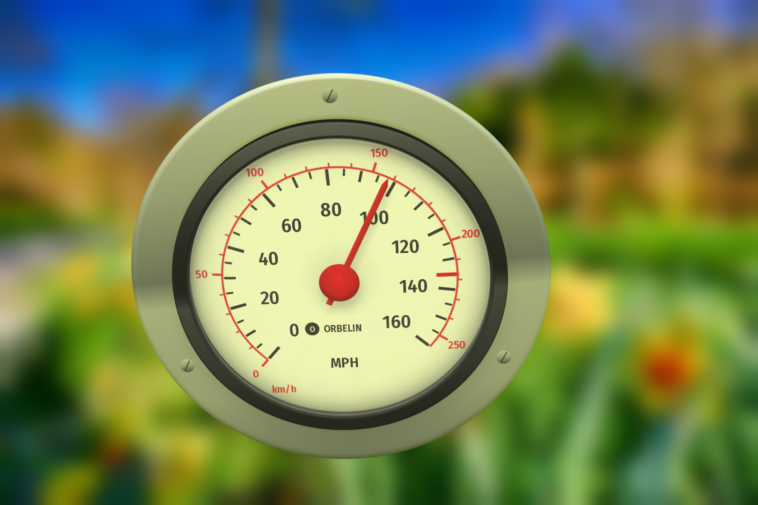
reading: {"value": 97.5, "unit": "mph"}
